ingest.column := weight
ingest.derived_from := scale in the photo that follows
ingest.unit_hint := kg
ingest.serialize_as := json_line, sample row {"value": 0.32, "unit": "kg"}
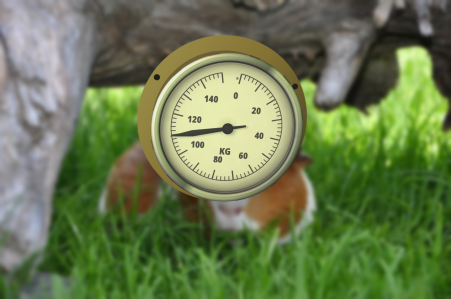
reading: {"value": 110, "unit": "kg"}
